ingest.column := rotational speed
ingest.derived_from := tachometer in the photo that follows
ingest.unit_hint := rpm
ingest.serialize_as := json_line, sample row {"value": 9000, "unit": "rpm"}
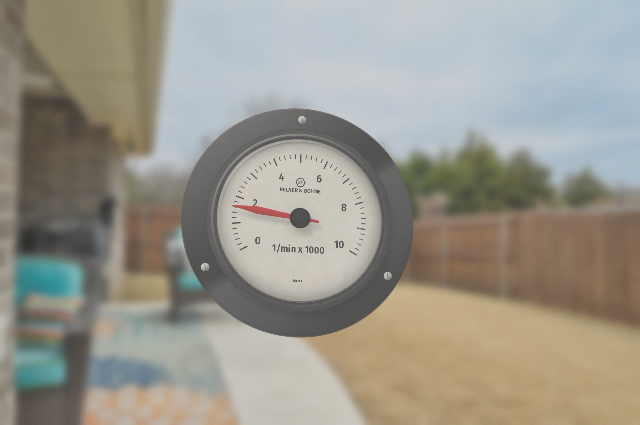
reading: {"value": 1600, "unit": "rpm"}
